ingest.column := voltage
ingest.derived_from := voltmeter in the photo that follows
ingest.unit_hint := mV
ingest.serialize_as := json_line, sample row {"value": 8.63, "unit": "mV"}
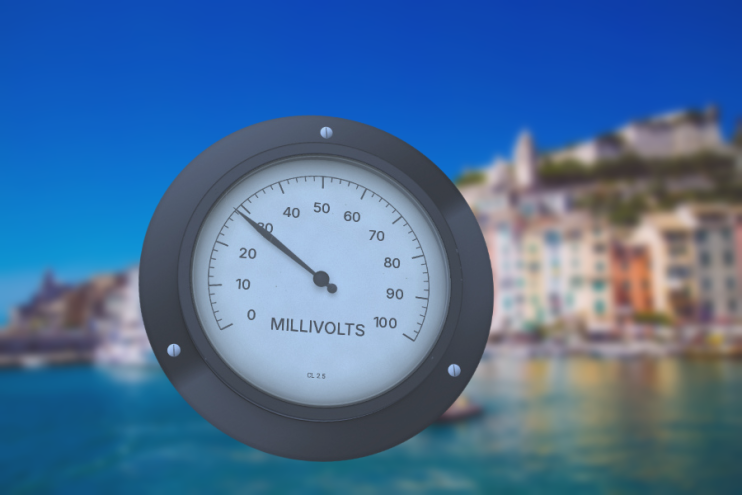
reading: {"value": 28, "unit": "mV"}
